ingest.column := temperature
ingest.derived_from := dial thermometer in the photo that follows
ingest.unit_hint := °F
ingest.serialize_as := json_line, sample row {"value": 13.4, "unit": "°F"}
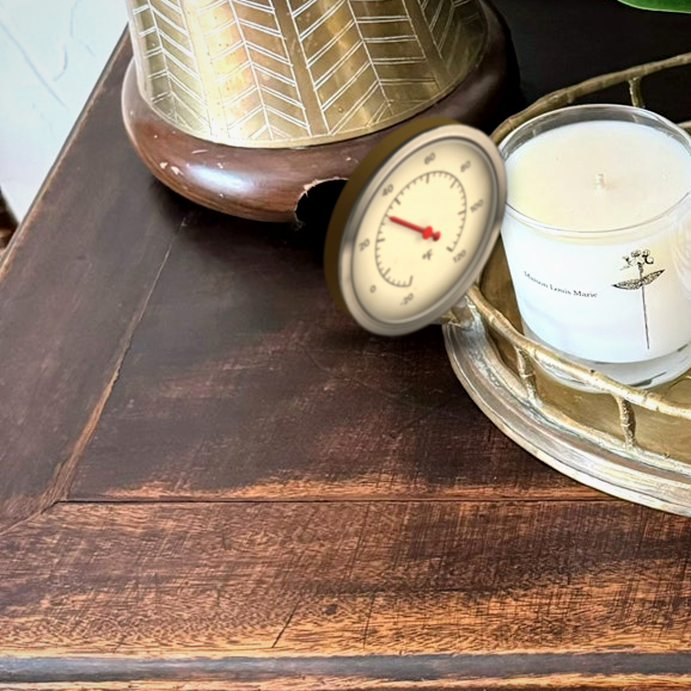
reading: {"value": 32, "unit": "°F"}
